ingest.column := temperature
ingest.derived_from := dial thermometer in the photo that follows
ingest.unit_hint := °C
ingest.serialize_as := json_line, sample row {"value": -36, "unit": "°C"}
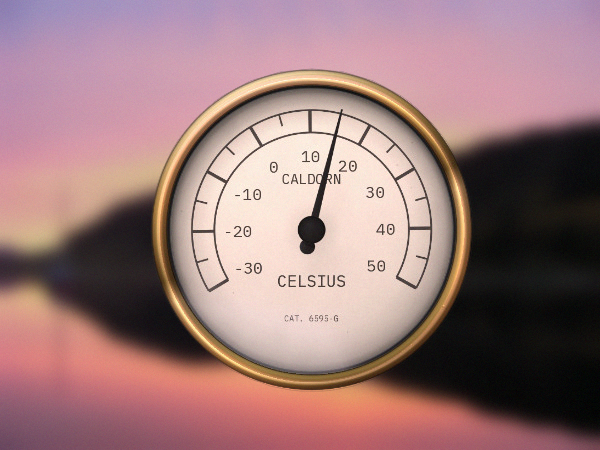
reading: {"value": 15, "unit": "°C"}
